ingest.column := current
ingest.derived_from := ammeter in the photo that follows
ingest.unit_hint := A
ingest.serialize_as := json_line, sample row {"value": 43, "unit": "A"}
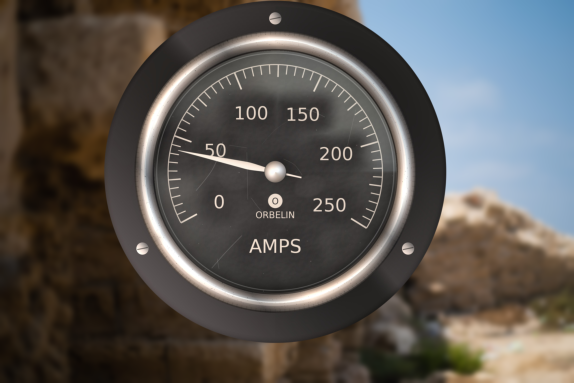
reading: {"value": 42.5, "unit": "A"}
